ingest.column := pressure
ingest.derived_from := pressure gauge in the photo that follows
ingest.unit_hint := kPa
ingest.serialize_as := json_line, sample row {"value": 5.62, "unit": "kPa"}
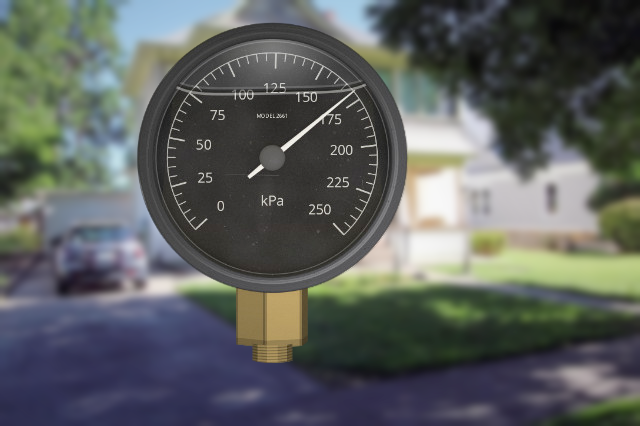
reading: {"value": 170, "unit": "kPa"}
